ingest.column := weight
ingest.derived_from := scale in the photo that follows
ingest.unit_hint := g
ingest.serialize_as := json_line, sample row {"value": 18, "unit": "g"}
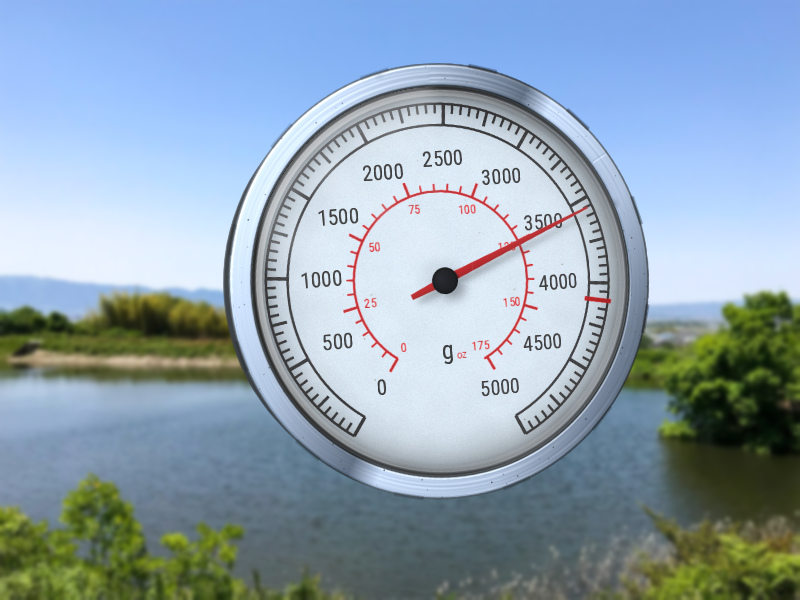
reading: {"value": 3550, "unit": "g"}
